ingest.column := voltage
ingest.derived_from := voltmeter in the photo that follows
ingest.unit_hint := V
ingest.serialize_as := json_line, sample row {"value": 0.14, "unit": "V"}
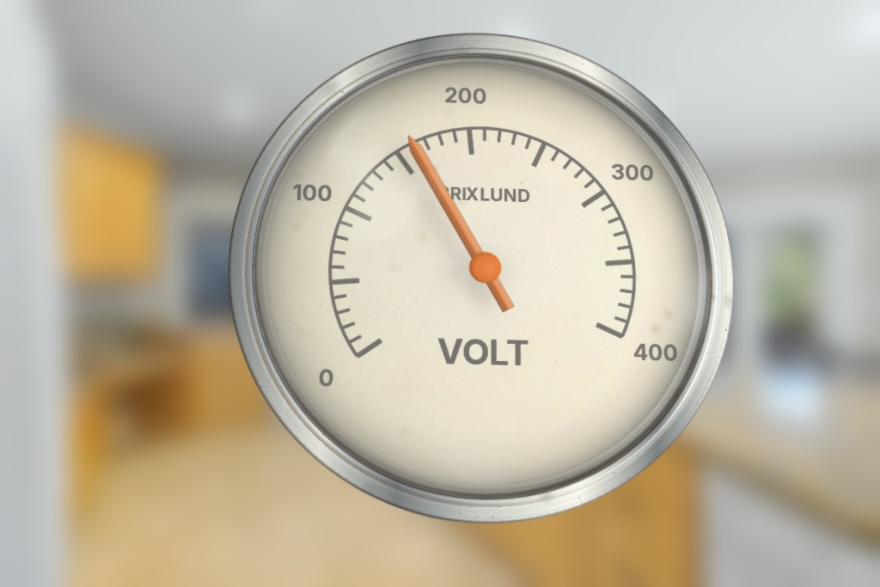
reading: {"value": 160, "unit": "V"}
